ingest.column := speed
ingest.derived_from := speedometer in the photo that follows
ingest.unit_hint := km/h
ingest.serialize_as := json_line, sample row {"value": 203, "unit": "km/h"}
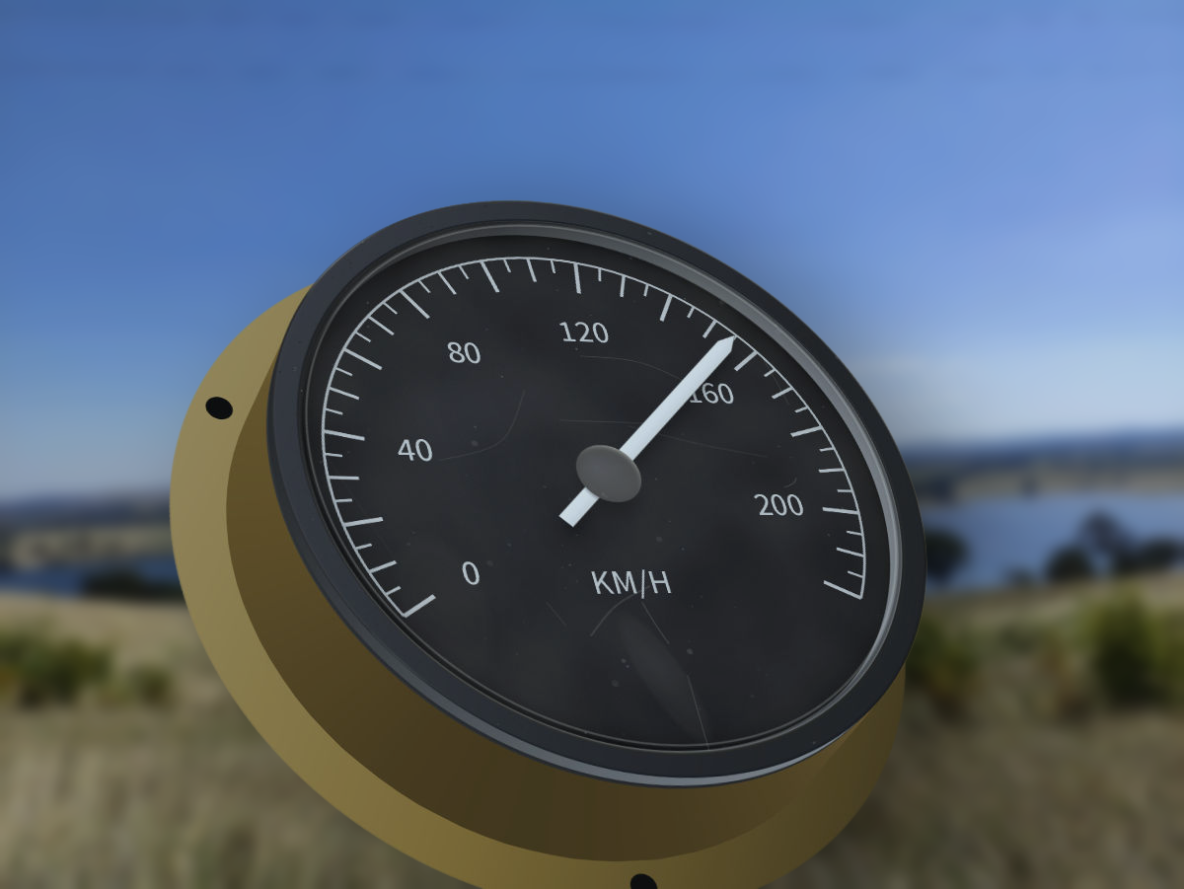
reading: {"value": 155, "unit": "km/h"}
